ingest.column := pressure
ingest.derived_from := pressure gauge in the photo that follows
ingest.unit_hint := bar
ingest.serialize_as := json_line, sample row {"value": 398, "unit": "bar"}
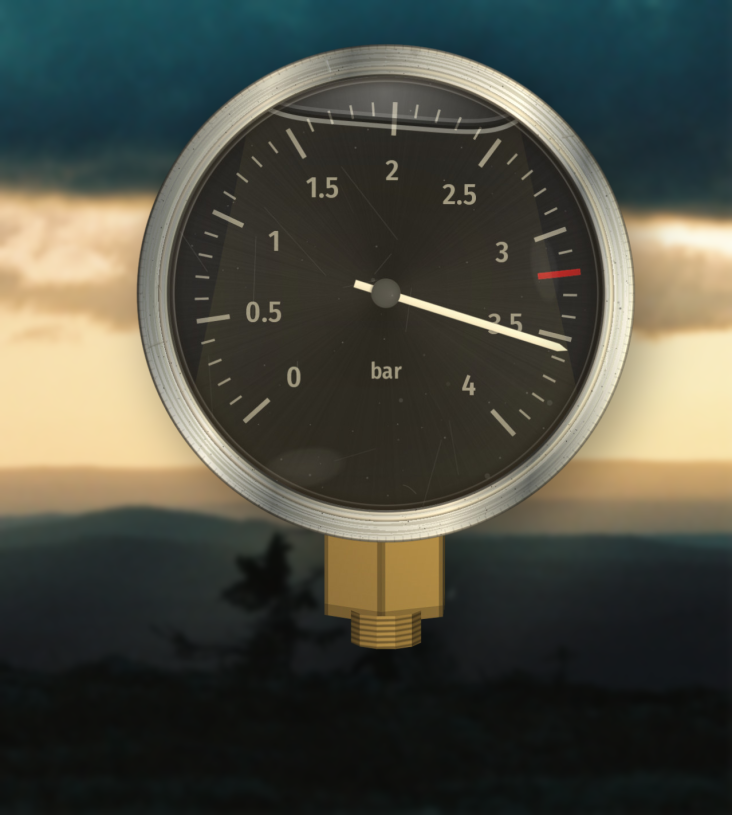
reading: {"value": 3.55, "unit": "bar"}
